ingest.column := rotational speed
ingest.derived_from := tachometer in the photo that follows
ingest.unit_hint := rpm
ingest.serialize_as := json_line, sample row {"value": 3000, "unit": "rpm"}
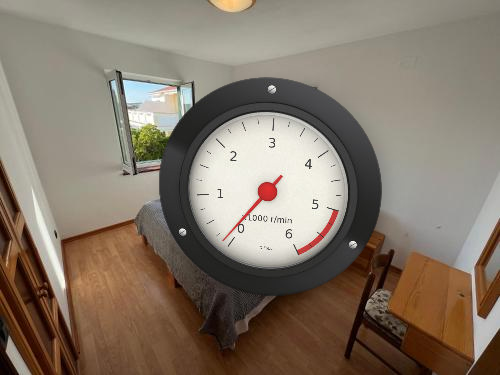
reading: {"value": 125, "unit": "rpm"}
